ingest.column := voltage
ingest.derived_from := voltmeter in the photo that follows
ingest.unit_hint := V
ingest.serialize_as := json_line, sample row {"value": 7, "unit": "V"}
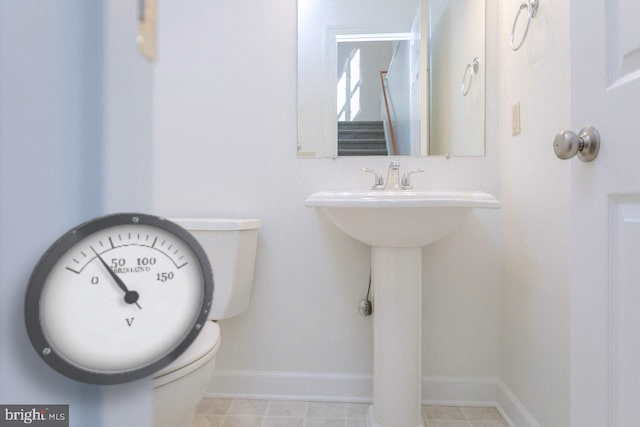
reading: {"value": 30, "unit": "V"}
